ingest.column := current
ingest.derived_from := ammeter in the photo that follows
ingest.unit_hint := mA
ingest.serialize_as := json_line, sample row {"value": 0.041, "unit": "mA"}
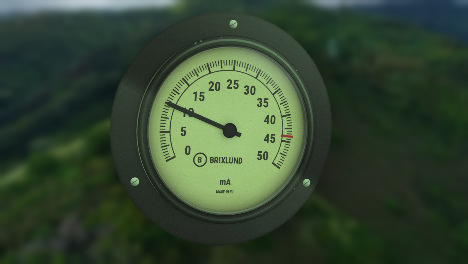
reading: {"value": 10, "unit": "mA"}
